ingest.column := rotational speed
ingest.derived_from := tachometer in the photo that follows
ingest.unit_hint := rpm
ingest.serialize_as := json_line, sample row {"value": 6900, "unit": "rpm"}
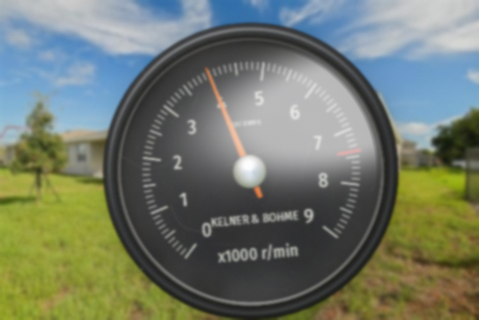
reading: {"value": 4000, "unit": "rpm"}
